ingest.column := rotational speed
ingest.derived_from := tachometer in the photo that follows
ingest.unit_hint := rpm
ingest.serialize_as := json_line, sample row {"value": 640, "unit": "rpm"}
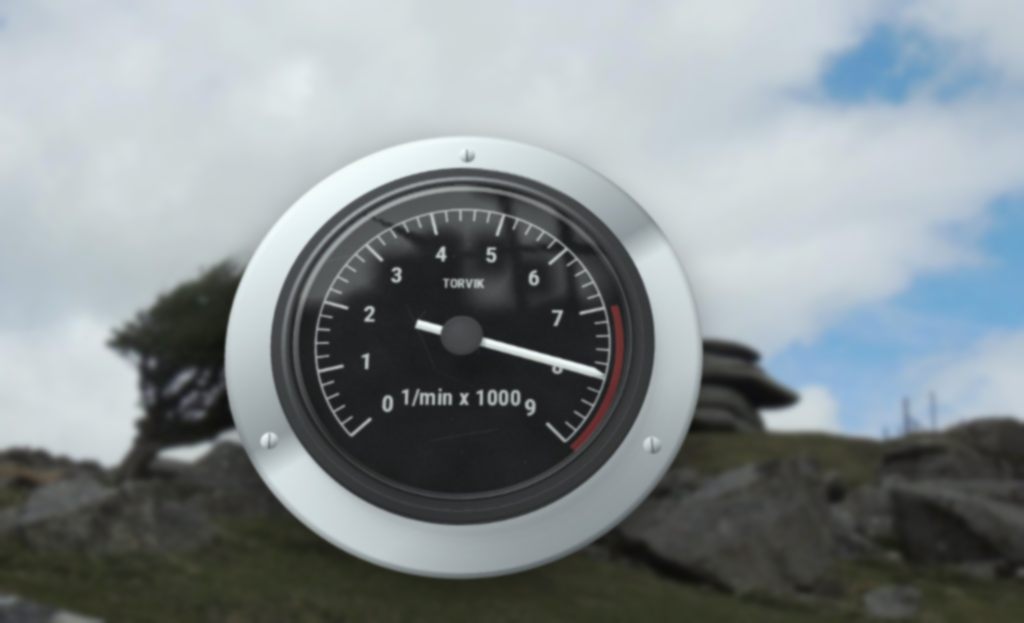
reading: {"value": 8000, "unit": "rpm"}
